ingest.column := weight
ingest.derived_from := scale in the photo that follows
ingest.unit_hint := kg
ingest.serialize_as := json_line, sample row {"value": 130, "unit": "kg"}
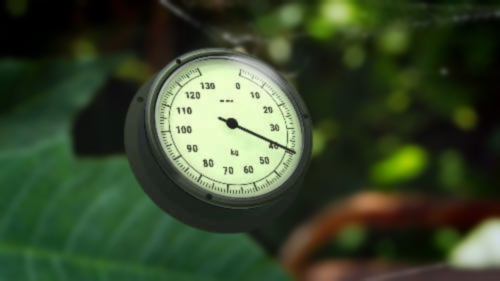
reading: {"value": 40, "unit": "kg"}
